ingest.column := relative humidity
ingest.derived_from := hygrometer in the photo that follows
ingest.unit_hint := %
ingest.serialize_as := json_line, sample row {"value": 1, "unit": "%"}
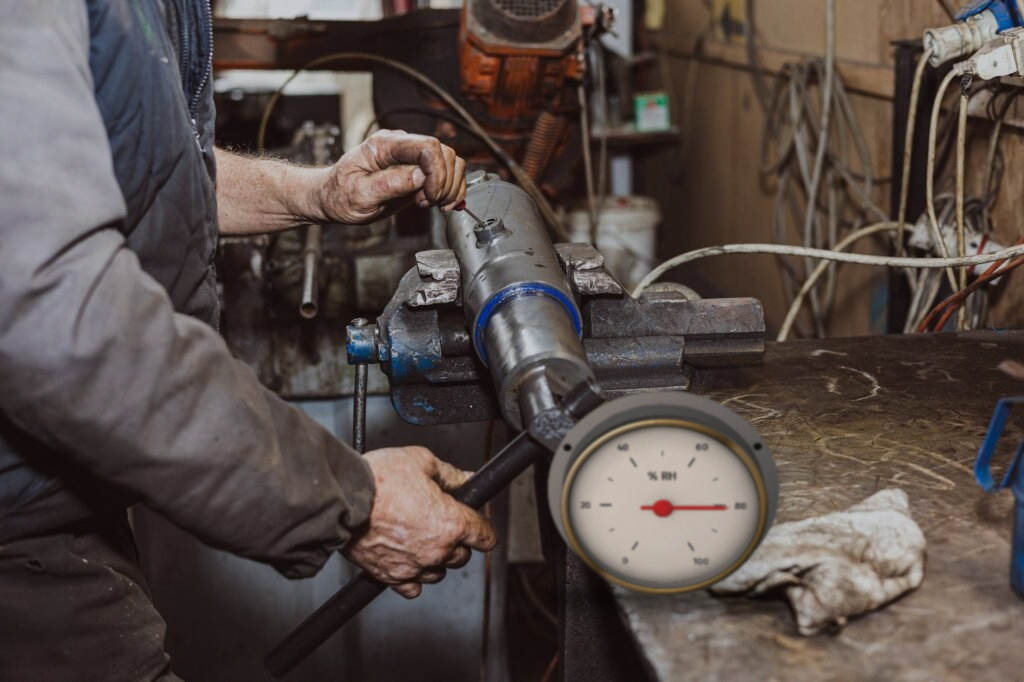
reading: {"value": 80, "unit": "%"}
